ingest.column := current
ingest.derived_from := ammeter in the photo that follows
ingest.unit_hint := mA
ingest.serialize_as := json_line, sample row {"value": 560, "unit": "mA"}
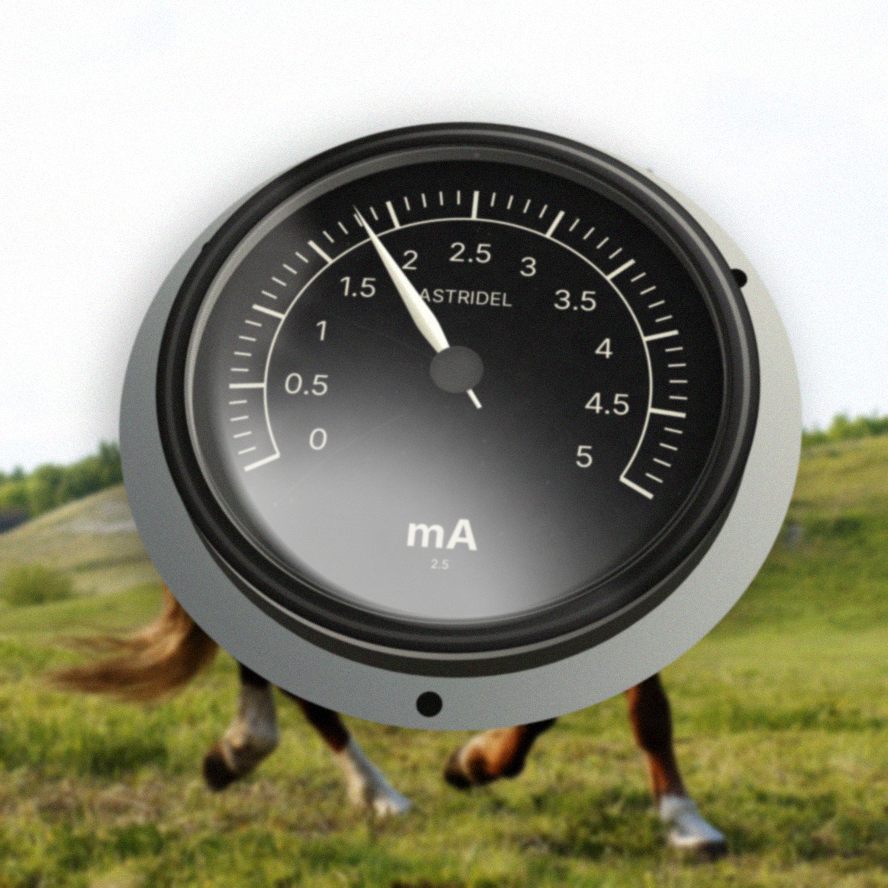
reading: {"value": 1.8, "unit": "mA"}
